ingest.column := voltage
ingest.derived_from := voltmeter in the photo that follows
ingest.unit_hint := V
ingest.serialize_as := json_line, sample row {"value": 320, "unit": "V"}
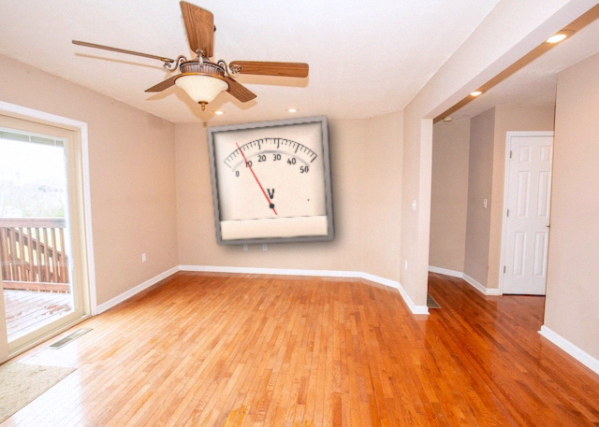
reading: {"value": 10, "unit": "V"}
